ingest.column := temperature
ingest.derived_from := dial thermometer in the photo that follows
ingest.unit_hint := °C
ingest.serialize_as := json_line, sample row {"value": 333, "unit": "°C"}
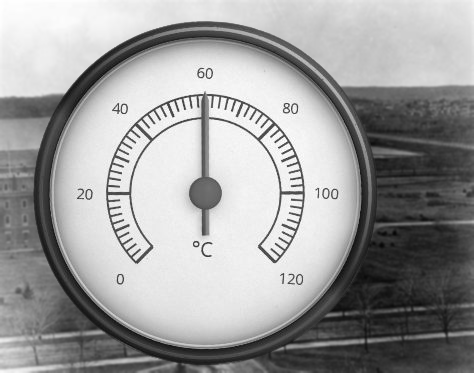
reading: {"value": 60, "unit": "°C"}
